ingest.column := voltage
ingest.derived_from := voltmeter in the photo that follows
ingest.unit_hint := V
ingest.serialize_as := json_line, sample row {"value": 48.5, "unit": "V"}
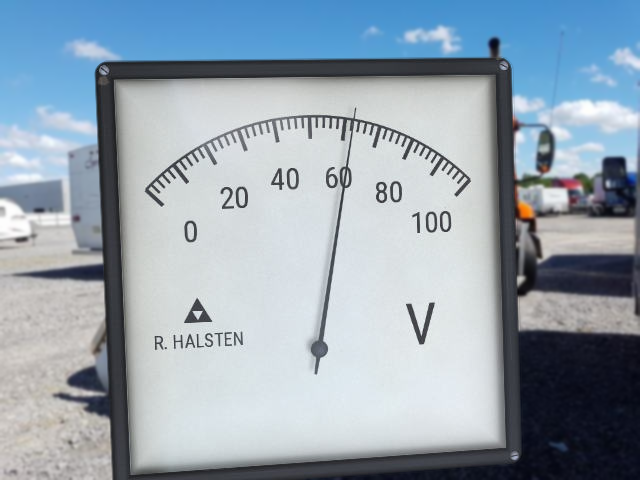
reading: {"value": 62, "unit": "V"}
